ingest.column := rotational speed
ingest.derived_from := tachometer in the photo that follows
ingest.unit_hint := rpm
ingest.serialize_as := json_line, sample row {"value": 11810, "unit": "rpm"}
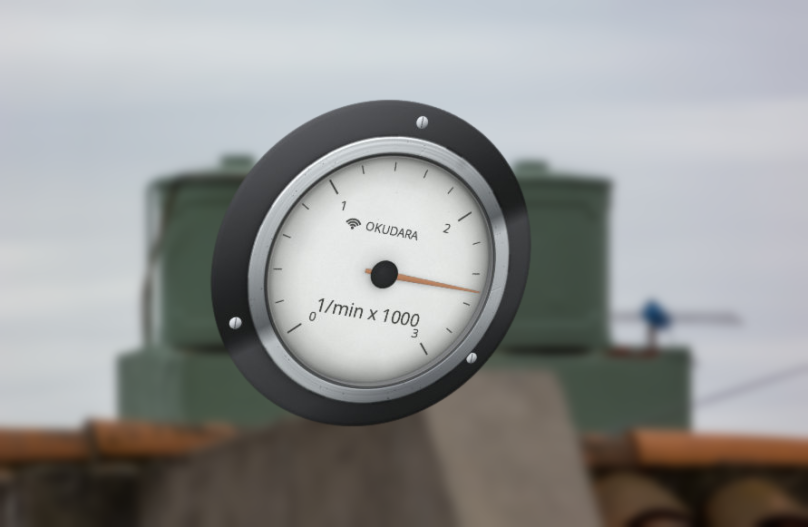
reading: {"value": 2500, "unit": "rpm"}
